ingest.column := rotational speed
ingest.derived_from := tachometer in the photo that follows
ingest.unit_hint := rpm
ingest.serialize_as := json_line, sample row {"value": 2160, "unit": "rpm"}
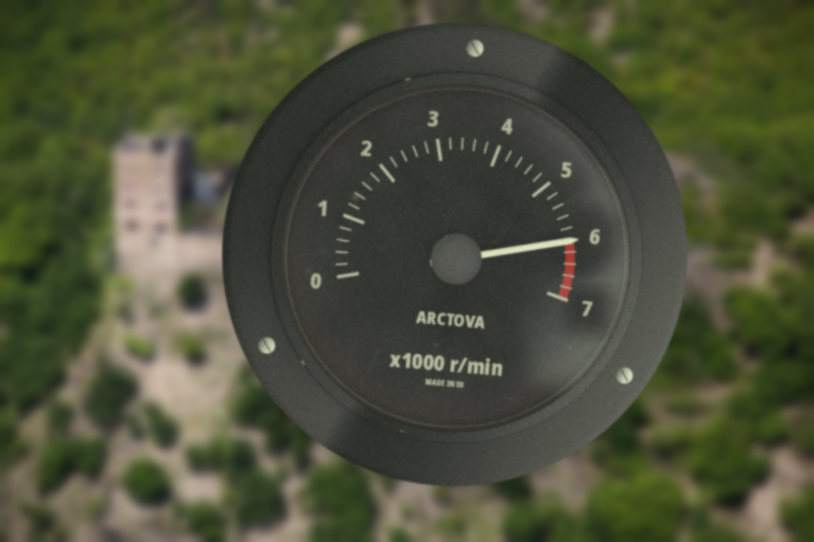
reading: {"value": 6000, "unit": "rpm"}
